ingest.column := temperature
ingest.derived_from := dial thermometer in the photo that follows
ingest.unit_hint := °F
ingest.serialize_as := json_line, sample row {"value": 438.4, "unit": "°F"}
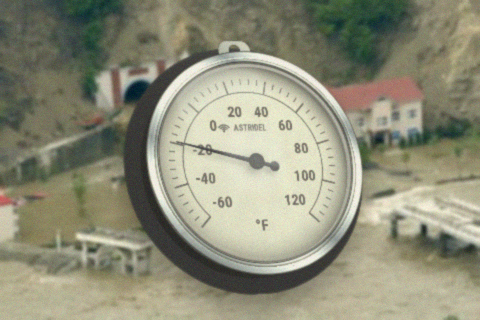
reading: {"value": -20, "unit": "°F"}
